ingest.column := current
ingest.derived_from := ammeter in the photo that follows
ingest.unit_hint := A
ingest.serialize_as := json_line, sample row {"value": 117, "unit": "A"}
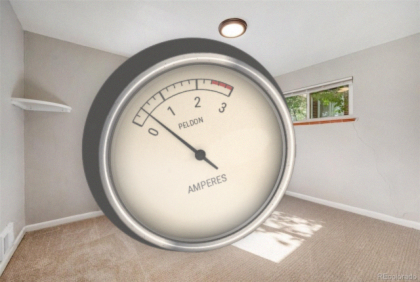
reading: {"value": 0.4, "unit": "A"}
